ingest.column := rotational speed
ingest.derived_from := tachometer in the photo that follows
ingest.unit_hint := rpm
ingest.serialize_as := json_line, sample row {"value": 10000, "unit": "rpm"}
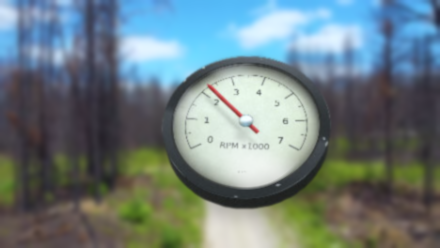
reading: {"value": 2250, "unit": "rpm"}
